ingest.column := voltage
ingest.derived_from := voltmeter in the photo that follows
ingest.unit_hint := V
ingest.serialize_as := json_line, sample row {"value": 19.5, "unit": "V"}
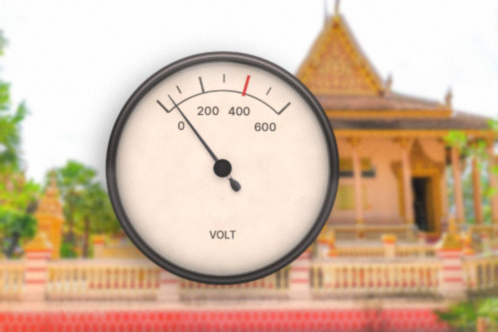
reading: {"value": 50, "unit": "V"}
